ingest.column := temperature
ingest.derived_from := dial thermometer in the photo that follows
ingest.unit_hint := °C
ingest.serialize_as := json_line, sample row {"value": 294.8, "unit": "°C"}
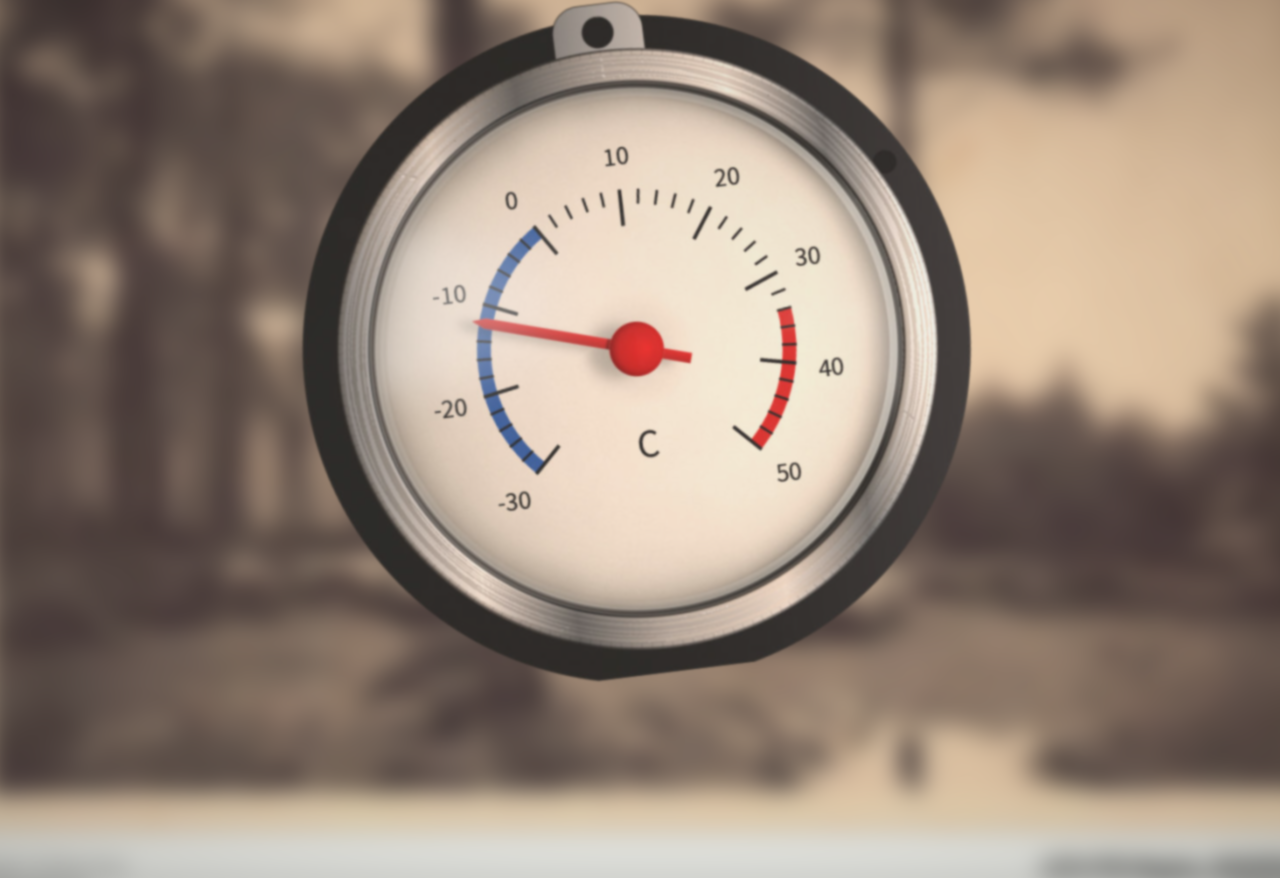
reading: {"value": -12, "unit": "°C"}
